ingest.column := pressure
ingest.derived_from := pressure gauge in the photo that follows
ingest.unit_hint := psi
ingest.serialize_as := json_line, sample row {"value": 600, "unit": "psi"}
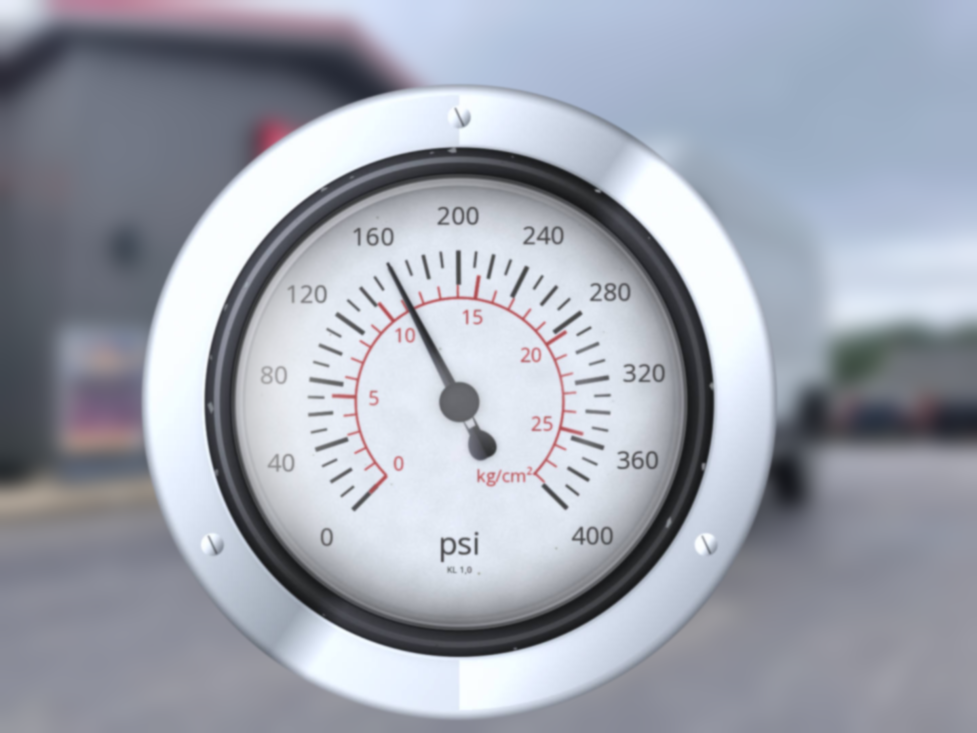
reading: {"value": 160, "unit": "psi"}
